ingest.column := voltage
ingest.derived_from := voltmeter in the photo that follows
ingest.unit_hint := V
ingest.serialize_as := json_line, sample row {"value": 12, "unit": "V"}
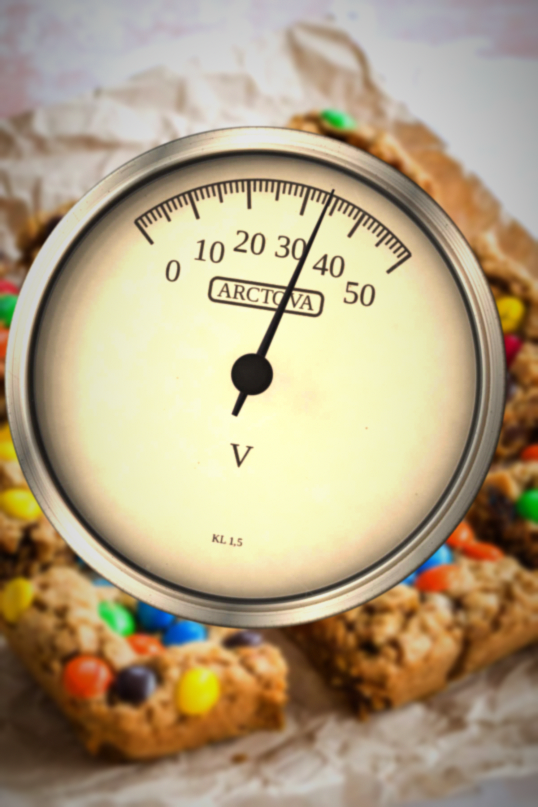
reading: {"value": 34, "unit": "V"}
